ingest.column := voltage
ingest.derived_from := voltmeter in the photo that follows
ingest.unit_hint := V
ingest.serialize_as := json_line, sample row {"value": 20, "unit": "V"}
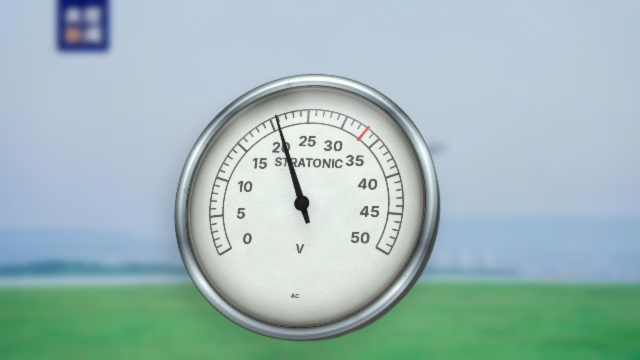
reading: {"value": 21, "unit": "V"}
